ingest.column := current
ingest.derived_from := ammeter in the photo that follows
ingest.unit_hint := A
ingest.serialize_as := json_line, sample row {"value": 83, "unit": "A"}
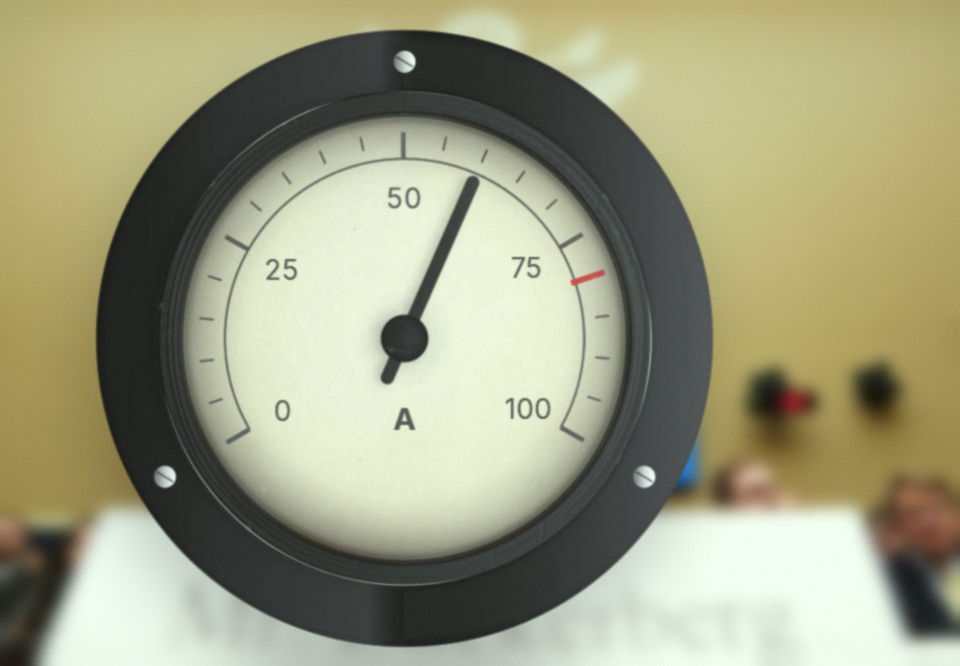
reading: {"value": 60, "unit": "A"}
